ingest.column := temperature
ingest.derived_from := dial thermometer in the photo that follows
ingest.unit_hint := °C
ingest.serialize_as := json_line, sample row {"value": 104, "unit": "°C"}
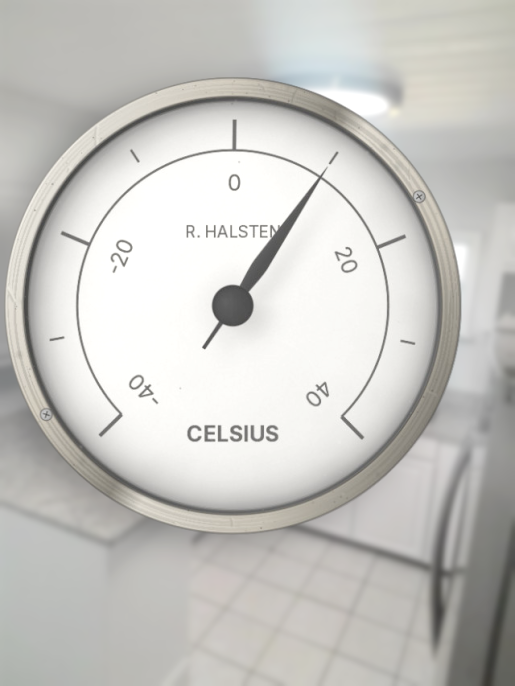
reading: {"value": 10, "unit": "°C"}
